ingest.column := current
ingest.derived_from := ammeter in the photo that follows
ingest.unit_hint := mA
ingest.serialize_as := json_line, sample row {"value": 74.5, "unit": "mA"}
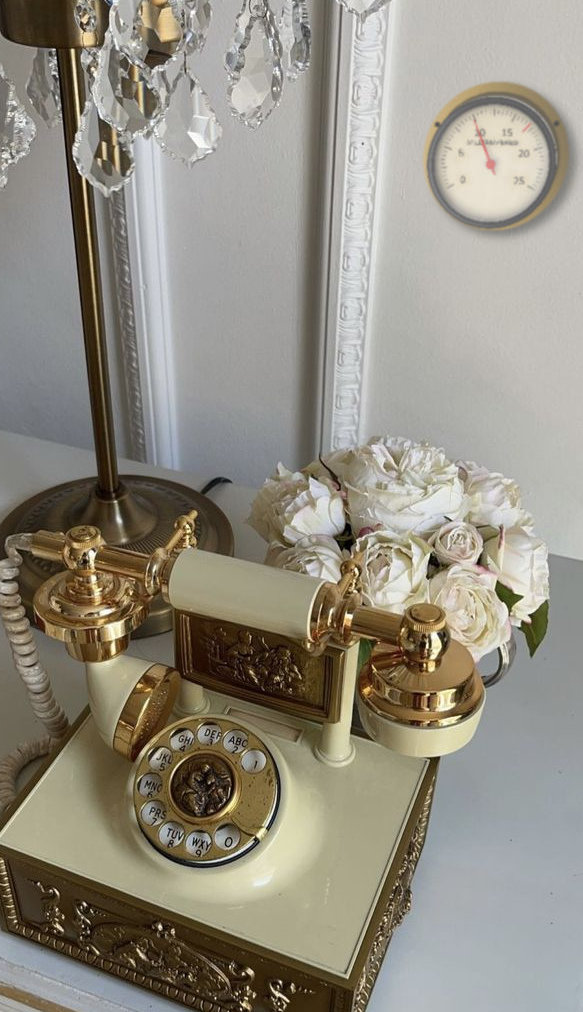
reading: {"value": 10, "unit": "mA"}
